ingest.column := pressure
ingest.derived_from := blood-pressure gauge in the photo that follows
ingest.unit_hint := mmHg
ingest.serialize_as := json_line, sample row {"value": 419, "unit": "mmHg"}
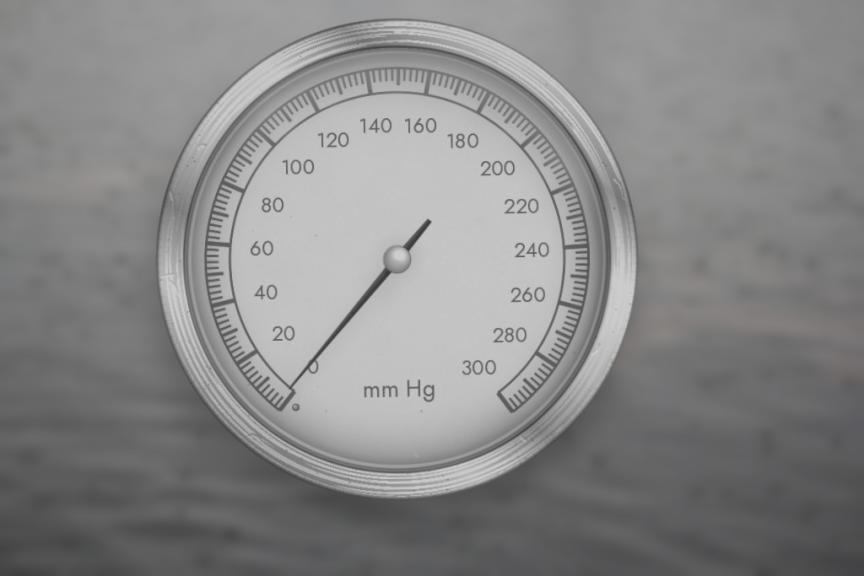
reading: {"value": 2, "unit": "mmHg"}
